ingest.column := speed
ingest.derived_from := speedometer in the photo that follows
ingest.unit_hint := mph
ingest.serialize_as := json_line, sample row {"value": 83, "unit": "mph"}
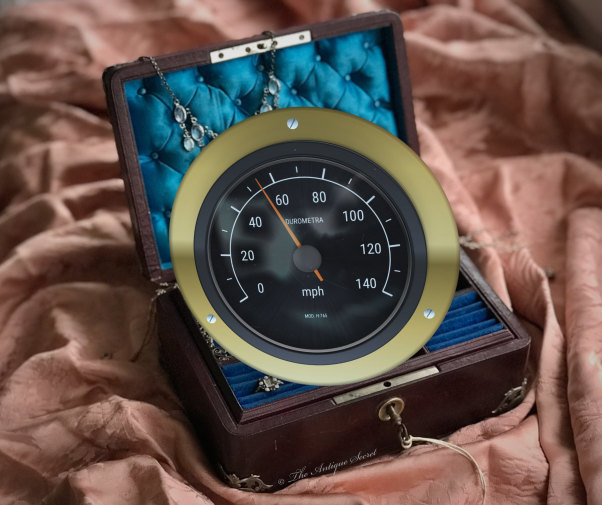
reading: {"value": 55, "unit": "mph"}
